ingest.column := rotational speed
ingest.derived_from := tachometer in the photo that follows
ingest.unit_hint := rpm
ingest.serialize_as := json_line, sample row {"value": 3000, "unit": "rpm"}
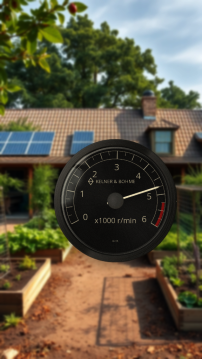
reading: {"value": 4750, "unit": "rpm"}
